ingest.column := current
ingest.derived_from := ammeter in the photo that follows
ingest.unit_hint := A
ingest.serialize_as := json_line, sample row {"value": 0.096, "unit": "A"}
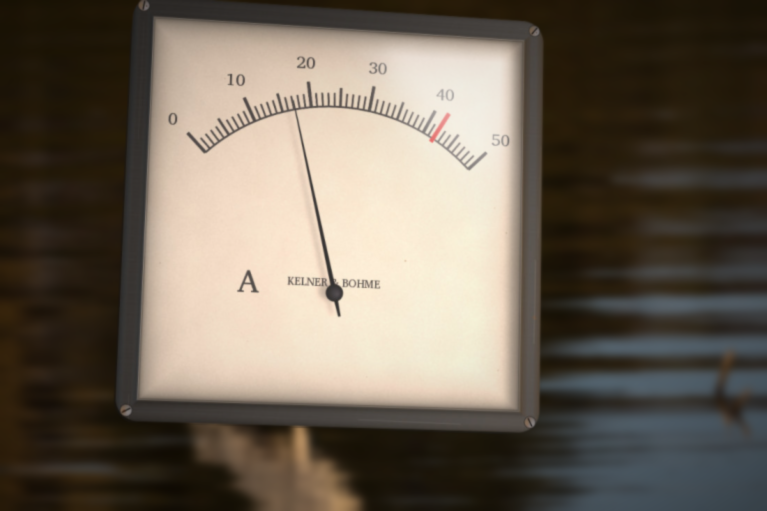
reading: {"value": 17, "unit": "A"}
